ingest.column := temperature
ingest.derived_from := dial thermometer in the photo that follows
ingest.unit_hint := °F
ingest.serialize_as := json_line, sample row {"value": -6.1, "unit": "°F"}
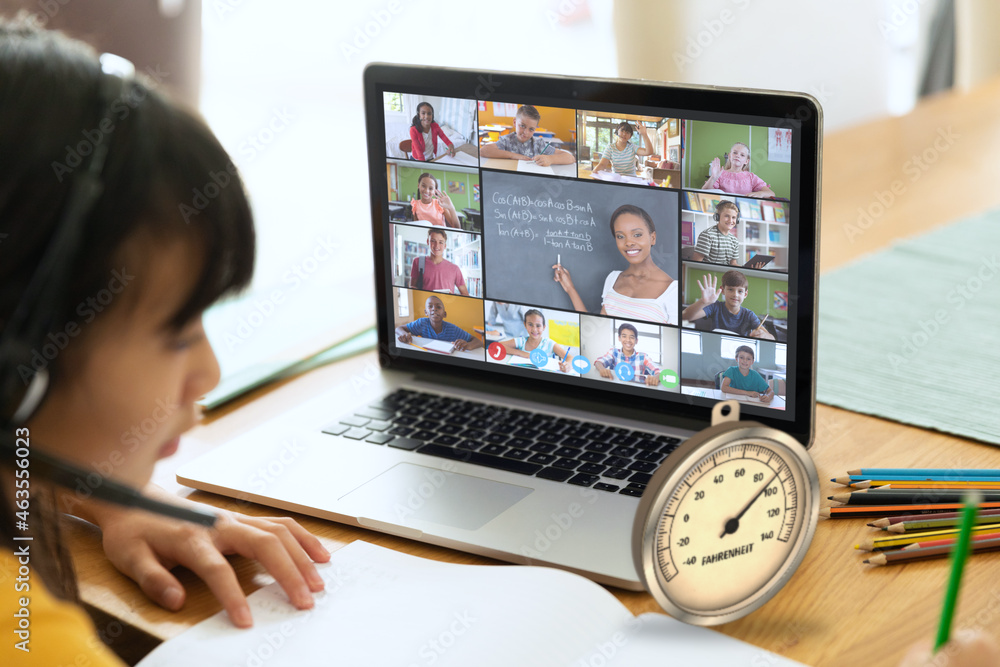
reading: {"value": 90, "unit": "°F"}
